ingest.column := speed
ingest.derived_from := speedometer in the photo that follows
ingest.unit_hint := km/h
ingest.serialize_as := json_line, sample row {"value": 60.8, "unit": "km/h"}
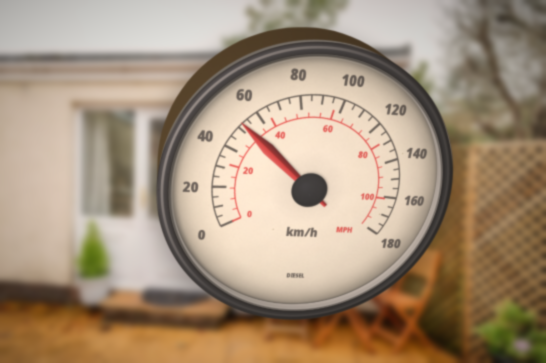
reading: {"value": 52.5, "unit": "km/h"}
